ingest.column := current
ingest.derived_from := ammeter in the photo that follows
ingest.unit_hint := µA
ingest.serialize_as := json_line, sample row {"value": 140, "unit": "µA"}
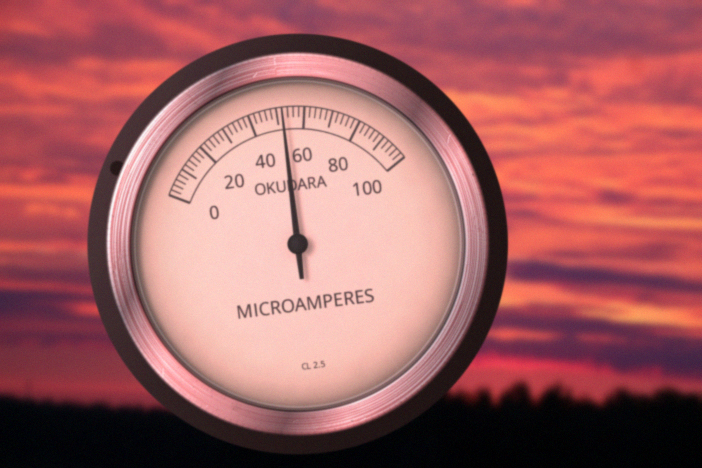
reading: {"value": 52, "unit": "µA"}
